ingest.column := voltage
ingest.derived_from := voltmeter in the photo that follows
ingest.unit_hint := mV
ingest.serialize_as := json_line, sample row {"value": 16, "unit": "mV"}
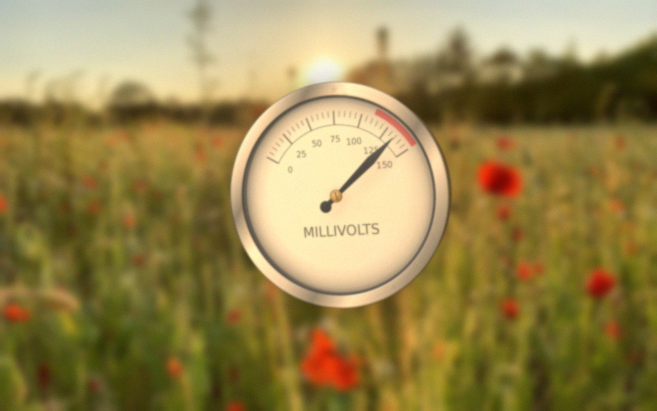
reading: {"value": 135, "unit": "mV"}
